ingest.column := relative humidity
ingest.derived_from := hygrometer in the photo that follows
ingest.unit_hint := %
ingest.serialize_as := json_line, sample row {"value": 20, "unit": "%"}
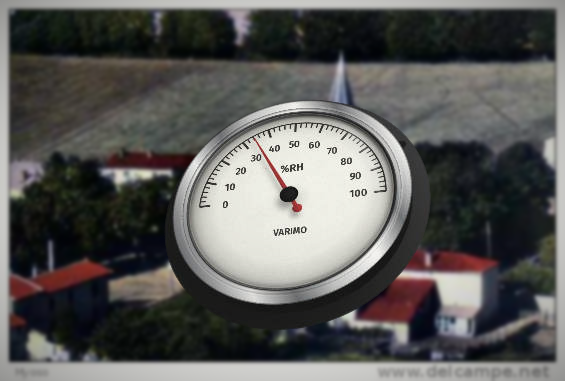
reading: {"value": 34, "unit": "%"}
